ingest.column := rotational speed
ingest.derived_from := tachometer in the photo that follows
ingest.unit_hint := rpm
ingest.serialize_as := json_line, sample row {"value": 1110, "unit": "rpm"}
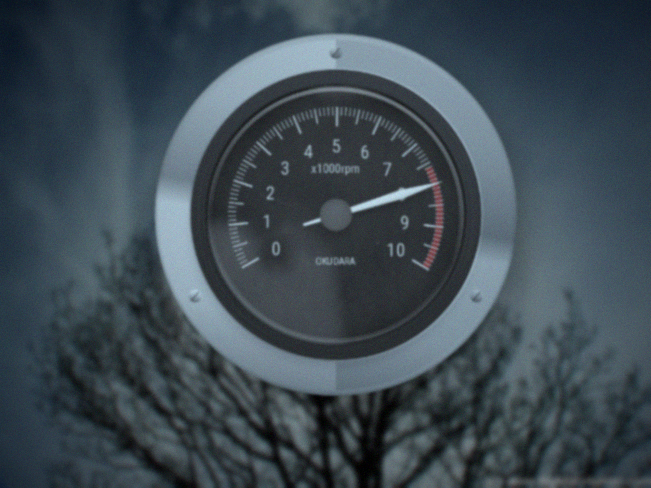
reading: {"value": 8000, "unit": "rpm"}
